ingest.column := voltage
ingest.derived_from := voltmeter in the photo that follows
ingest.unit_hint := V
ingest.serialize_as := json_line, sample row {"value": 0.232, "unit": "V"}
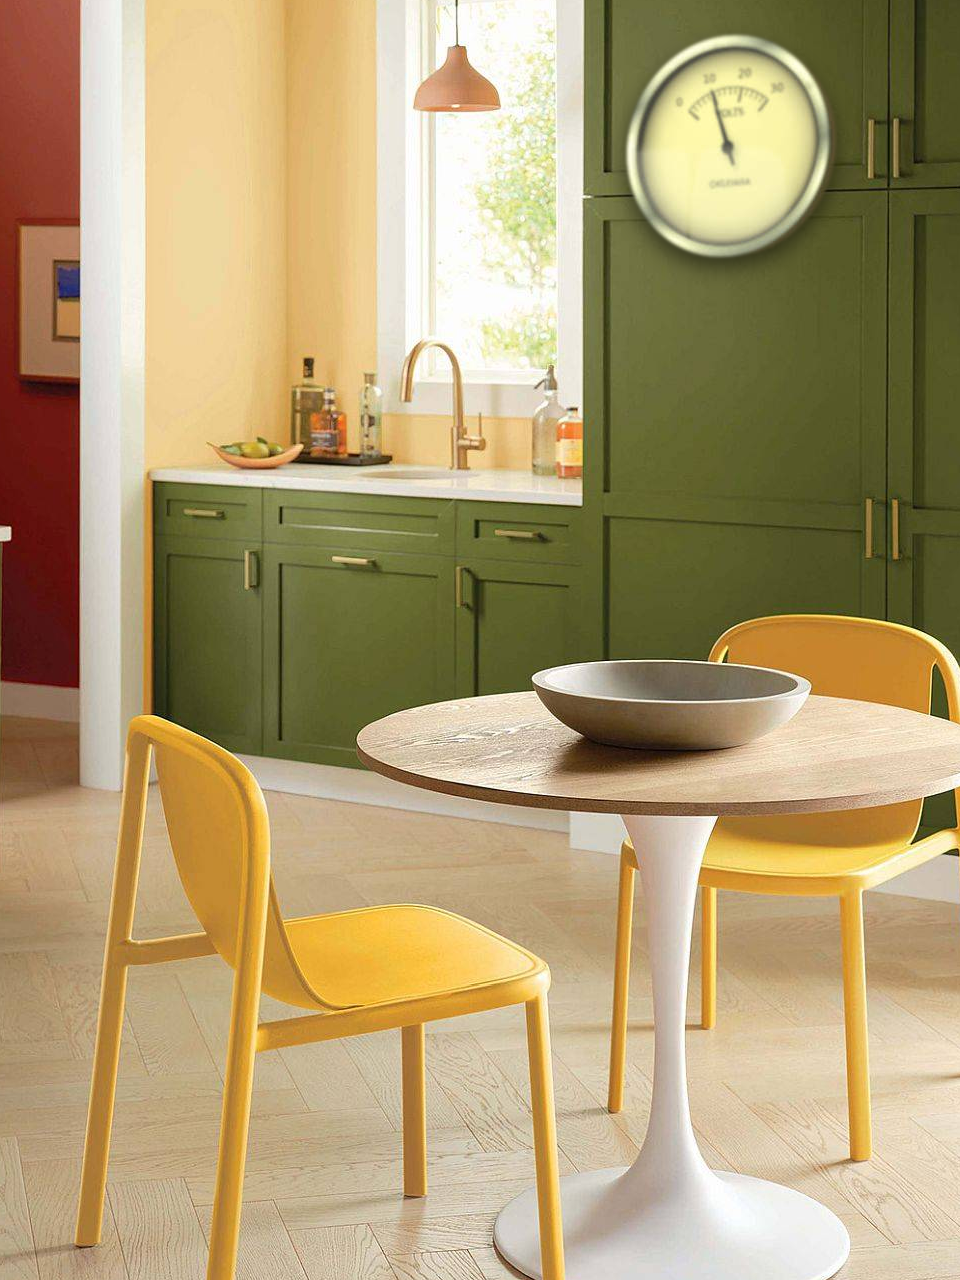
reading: {"value": 10, "unit": "V"}
